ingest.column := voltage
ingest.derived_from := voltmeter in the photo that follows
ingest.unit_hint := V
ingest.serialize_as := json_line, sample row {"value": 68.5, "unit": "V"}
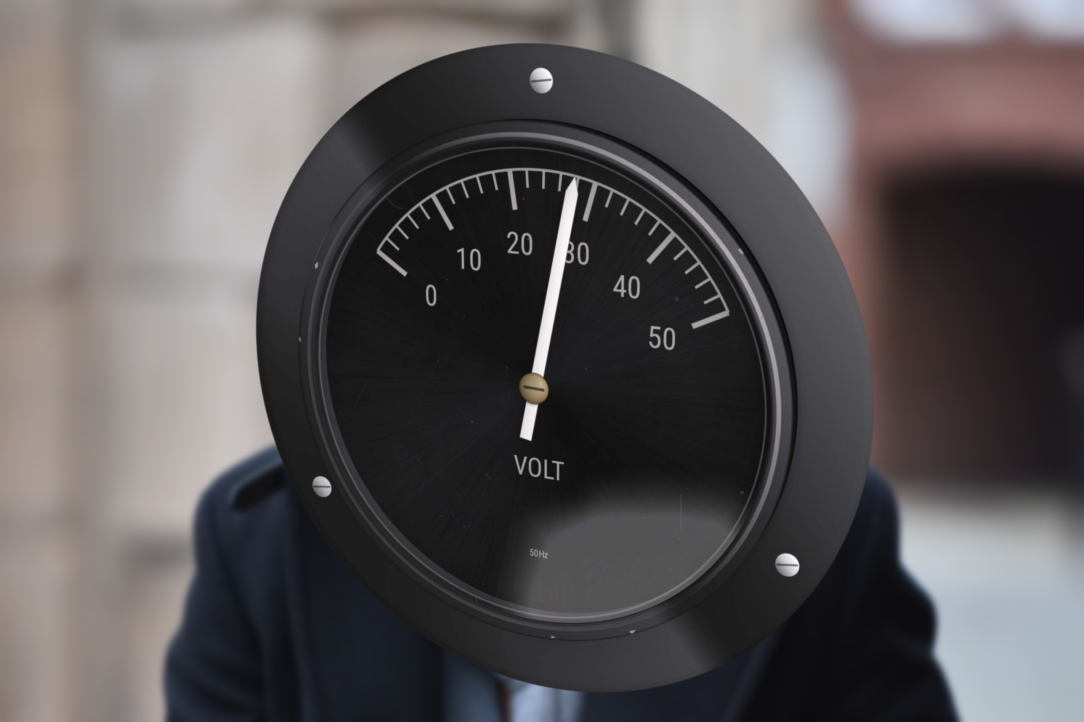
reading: {"value": 28, "unit": "V"}
